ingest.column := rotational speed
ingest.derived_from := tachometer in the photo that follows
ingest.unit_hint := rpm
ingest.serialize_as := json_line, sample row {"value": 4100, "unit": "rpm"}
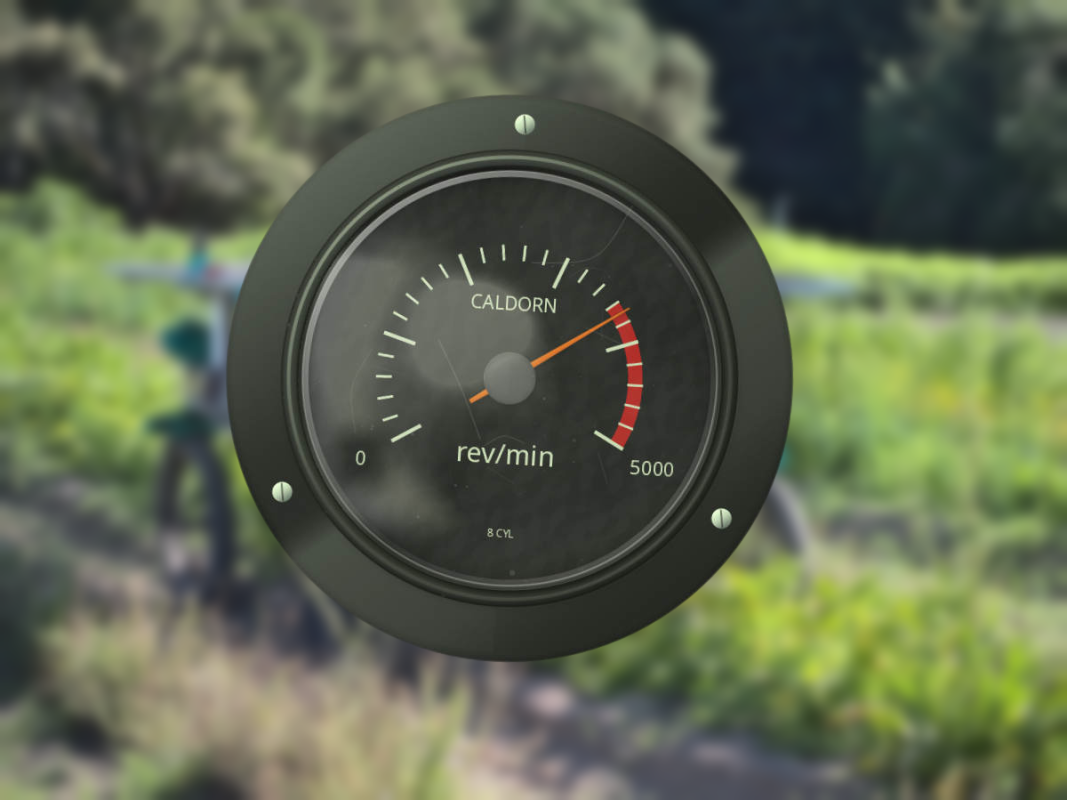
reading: {"value": 3700, "unit": "rpm"}
